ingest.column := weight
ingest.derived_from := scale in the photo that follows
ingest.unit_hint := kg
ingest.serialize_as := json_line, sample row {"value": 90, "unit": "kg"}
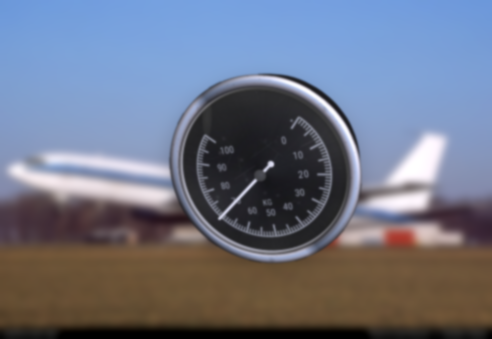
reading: {"value": 70, "unit": "kg"}
